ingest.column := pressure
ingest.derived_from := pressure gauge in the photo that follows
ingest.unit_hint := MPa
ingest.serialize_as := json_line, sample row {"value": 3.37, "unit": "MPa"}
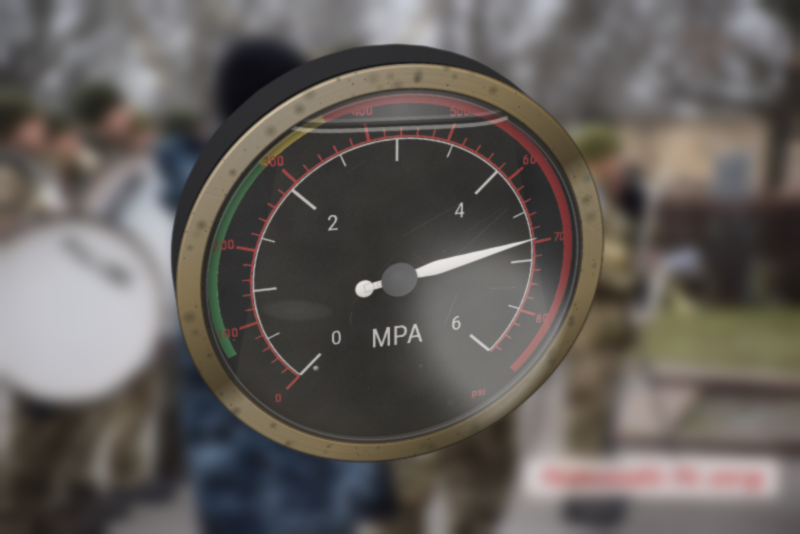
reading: {"value": 4.75, "unit": "MPa"}
